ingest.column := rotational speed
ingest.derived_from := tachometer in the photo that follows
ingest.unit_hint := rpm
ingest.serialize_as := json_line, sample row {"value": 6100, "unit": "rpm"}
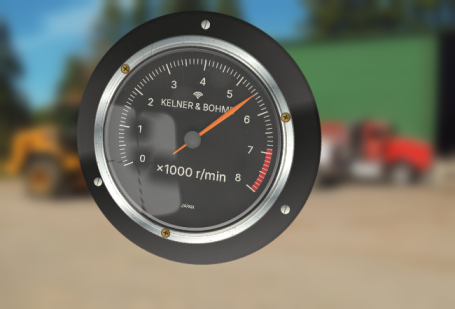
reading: {"value": 5500, "unit": "rpm"}
